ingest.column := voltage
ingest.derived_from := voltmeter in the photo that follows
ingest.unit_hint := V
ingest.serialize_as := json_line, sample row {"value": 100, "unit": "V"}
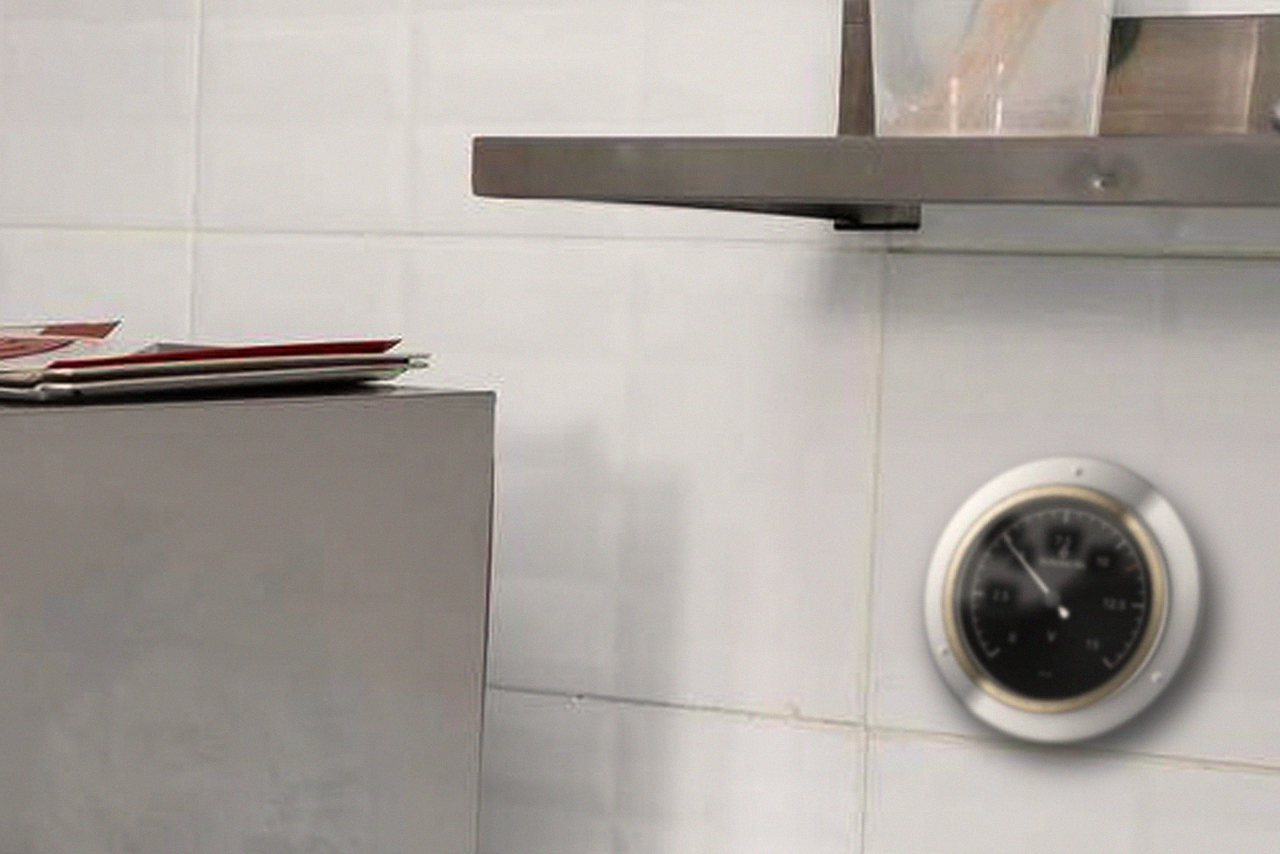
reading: {"value": 5, "unit": "V"}
